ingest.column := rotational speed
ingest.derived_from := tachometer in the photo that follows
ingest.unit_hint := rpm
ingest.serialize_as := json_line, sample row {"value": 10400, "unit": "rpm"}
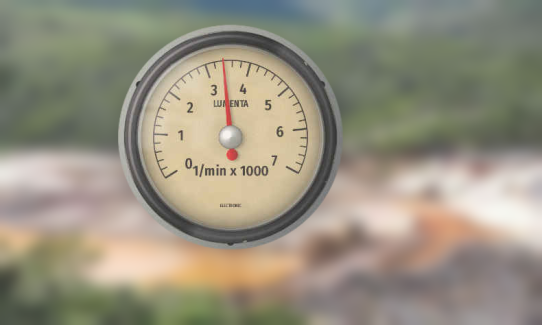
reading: {"value": 3400, "unit": "rpm"}
